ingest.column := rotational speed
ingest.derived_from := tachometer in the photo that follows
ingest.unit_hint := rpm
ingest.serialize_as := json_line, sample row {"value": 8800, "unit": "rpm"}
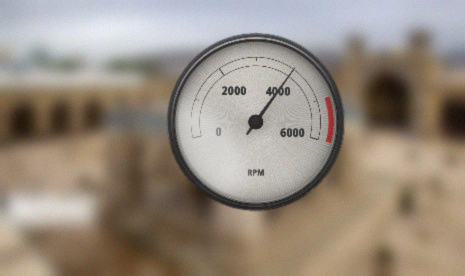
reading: {"value": 4000, "unit": "rpm"}
